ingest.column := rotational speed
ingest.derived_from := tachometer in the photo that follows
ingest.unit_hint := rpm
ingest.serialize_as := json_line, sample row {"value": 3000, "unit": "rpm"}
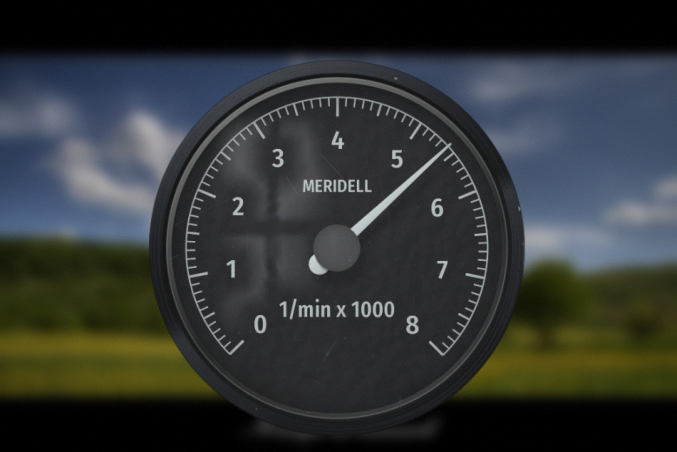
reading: {"value": 5400, "unit": "rpm"}
